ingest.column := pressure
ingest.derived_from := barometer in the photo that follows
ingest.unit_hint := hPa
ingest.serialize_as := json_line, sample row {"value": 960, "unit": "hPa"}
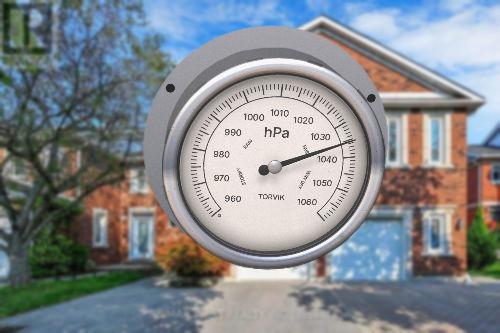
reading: {"value": 1035, "unit": "hPa"}
